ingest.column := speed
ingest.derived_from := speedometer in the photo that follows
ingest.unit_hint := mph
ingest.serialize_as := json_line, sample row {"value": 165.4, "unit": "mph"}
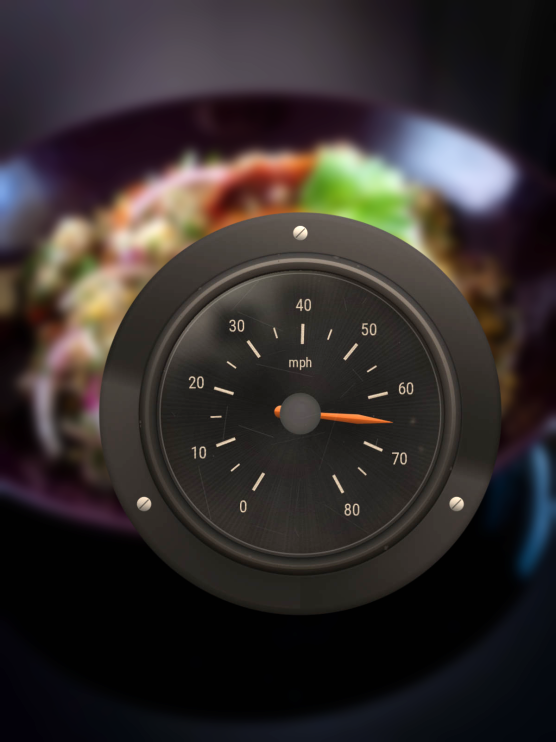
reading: {"value": 65, "unit": "mph"}
